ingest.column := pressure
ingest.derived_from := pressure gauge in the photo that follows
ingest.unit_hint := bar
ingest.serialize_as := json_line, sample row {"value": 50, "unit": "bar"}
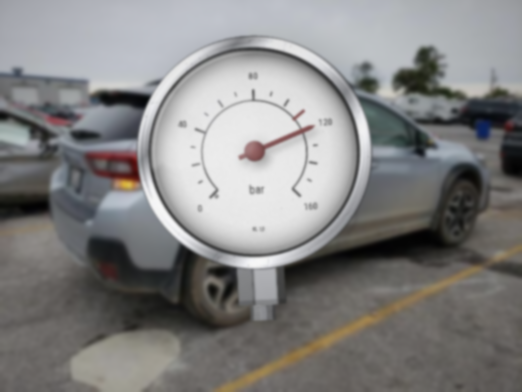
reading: {"value": 120, "unit": "bar"}
